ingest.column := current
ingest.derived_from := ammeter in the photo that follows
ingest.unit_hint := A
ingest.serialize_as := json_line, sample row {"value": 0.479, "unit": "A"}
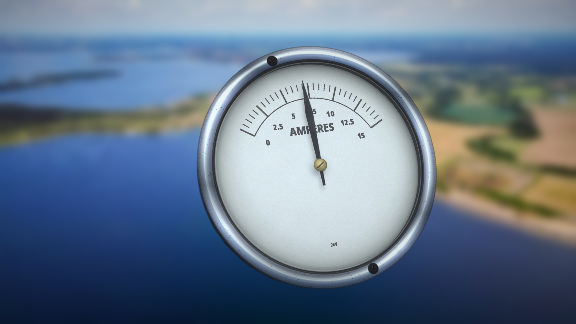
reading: {"value": 7, "unit": "A"}
